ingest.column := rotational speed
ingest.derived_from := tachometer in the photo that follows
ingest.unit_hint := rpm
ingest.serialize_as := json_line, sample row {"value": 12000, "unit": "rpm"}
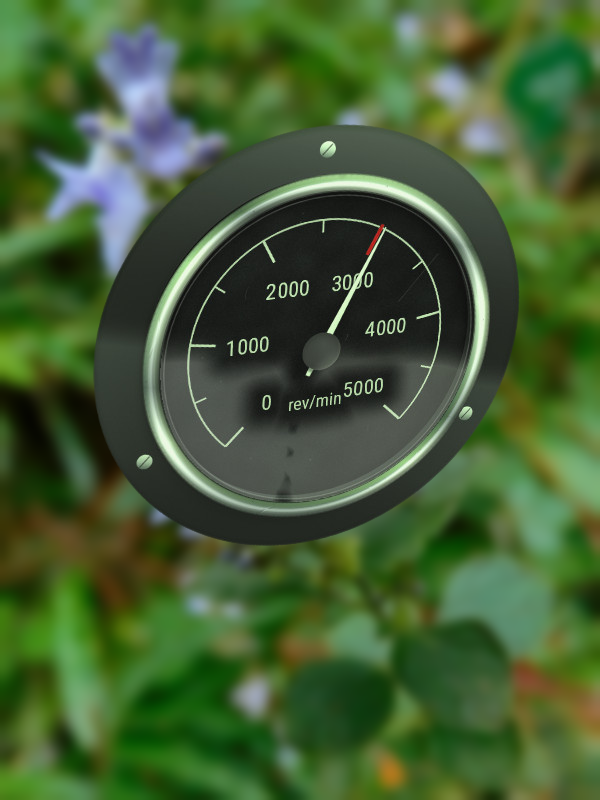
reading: {"value": 3000, "unit": "rpm"}
